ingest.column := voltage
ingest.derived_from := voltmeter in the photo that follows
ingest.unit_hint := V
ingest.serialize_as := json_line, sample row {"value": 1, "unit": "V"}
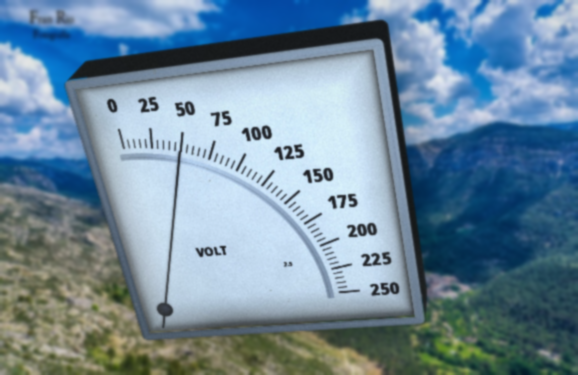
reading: {"value": 50, "unit": "V"}
